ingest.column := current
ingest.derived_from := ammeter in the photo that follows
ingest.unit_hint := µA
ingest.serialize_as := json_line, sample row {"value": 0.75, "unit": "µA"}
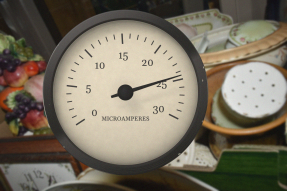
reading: {"value": 24.5, "unit": "µA"}
